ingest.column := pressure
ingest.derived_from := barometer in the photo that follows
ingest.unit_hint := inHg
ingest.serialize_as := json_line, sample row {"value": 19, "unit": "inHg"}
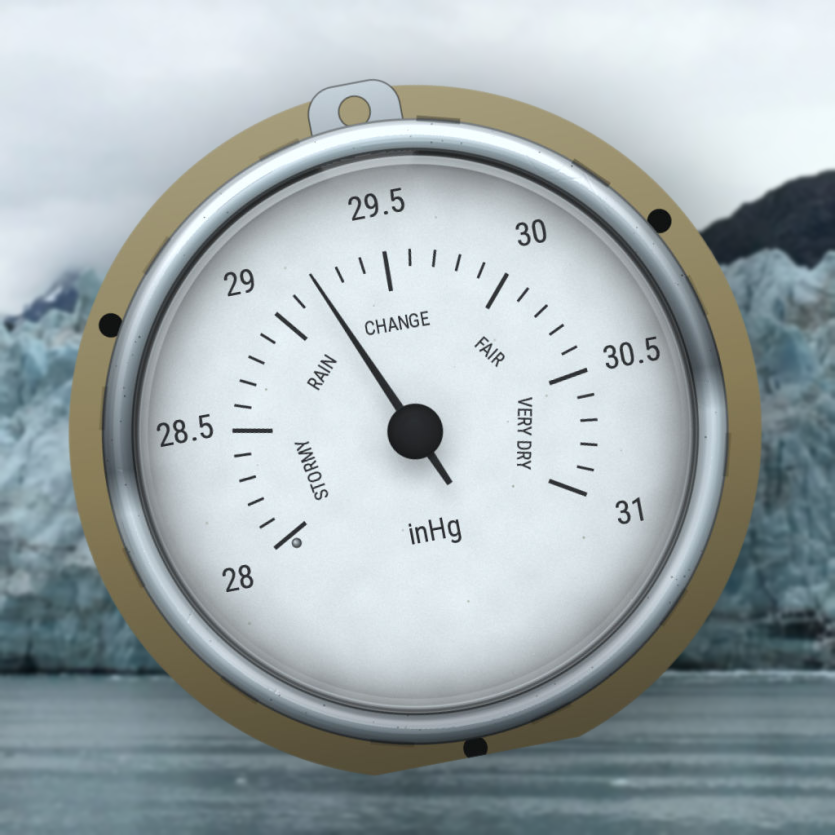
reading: {"value": 29.2, "unit": "inHg"}
